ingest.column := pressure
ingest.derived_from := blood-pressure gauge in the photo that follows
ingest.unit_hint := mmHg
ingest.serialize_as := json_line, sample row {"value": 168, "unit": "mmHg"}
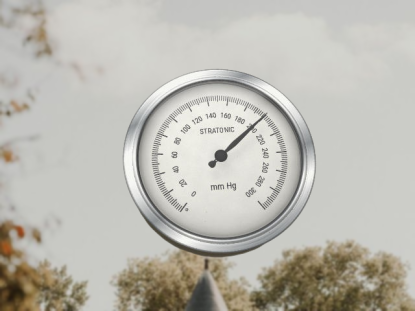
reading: {"value": 200, "unit": "mmHg"}
